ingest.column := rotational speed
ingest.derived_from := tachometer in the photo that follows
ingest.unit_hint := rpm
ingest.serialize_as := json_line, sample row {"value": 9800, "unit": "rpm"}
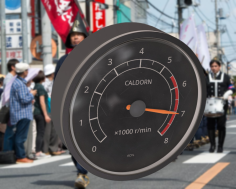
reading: {"value": 7000, "unit": "rpm"}
